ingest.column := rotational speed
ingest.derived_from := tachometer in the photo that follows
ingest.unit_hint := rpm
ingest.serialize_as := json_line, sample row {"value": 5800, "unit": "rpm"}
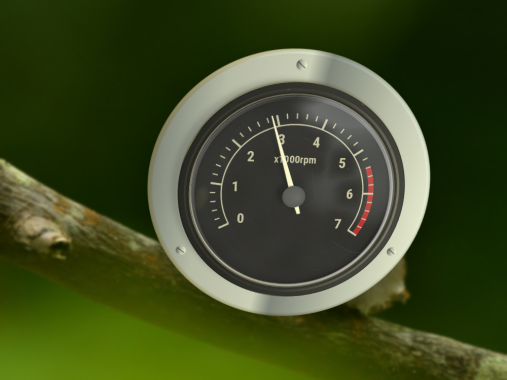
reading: {"value": 2900, "unit": "rpm"}
